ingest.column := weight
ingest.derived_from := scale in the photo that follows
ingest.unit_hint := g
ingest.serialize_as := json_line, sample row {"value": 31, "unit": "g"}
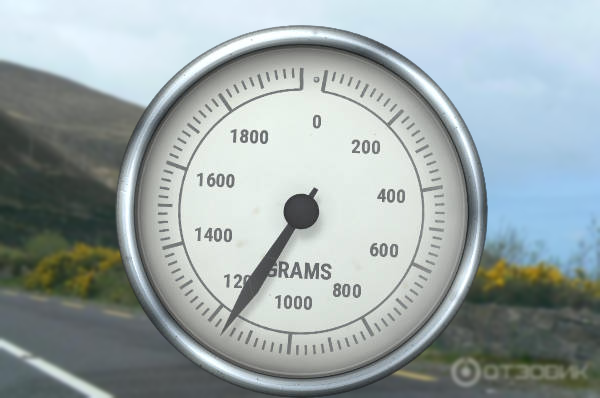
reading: {"value": 1160, "unit": "g"}
